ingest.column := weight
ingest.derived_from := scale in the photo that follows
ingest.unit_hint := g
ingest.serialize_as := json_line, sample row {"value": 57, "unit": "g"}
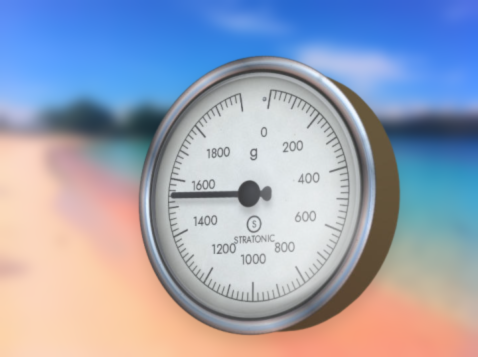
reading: {"value": 1540, "unit": "g"}
